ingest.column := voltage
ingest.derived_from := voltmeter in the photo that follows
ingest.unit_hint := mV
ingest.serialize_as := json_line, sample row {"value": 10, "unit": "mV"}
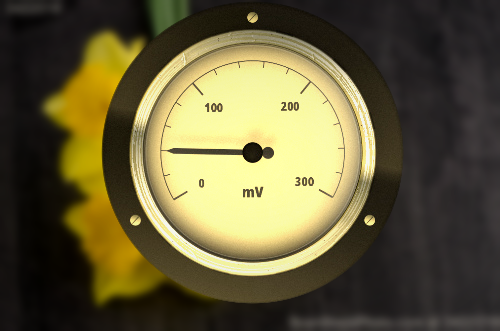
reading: {"value": 40, "unit": "mV"}
